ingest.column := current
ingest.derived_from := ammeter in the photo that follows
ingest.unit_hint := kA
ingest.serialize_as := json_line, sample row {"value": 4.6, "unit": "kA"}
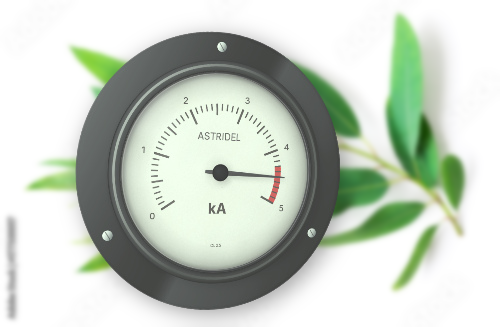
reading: {"value": 4.5, "unit": "kA"}
